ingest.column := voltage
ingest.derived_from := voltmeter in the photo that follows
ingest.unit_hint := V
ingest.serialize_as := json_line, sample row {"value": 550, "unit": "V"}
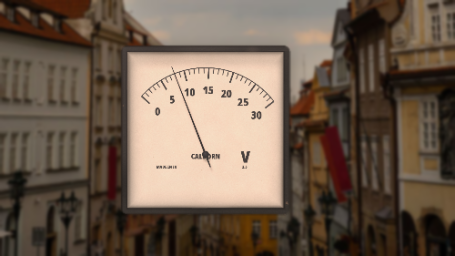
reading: {"value": 8, "unit": "V"}
